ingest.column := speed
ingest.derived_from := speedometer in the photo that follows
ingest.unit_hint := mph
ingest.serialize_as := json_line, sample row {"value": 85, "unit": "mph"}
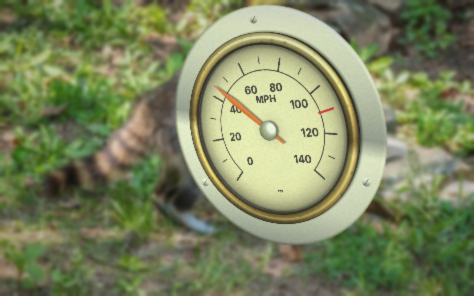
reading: {"value": 45, "unit": "mph"}
